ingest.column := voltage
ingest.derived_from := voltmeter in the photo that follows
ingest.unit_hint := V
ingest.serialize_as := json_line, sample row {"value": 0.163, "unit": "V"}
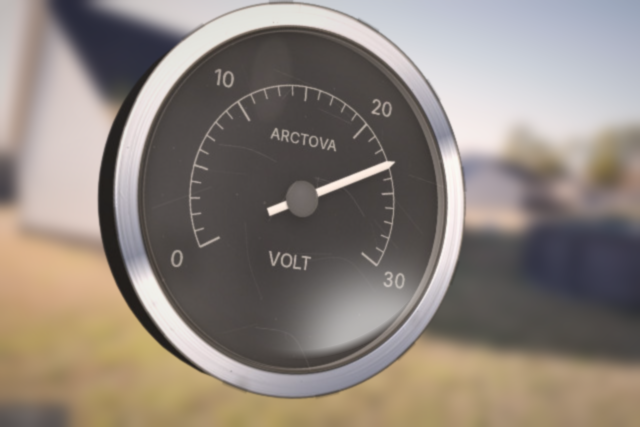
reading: {"value": 23, "unit": "V"}
